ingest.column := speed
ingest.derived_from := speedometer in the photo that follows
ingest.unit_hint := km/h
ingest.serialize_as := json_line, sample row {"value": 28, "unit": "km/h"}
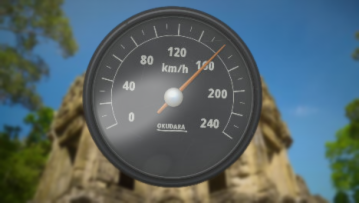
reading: {"value": 160, "unit": "km/h"}
